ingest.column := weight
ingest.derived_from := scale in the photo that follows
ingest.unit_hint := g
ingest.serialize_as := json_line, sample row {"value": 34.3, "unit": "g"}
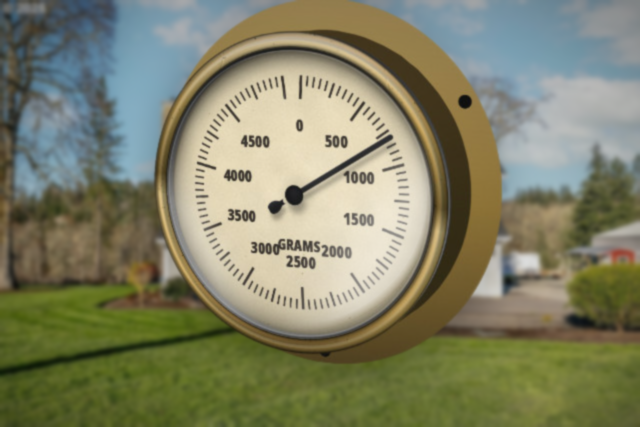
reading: {"value": 800, "unit": "g"}
